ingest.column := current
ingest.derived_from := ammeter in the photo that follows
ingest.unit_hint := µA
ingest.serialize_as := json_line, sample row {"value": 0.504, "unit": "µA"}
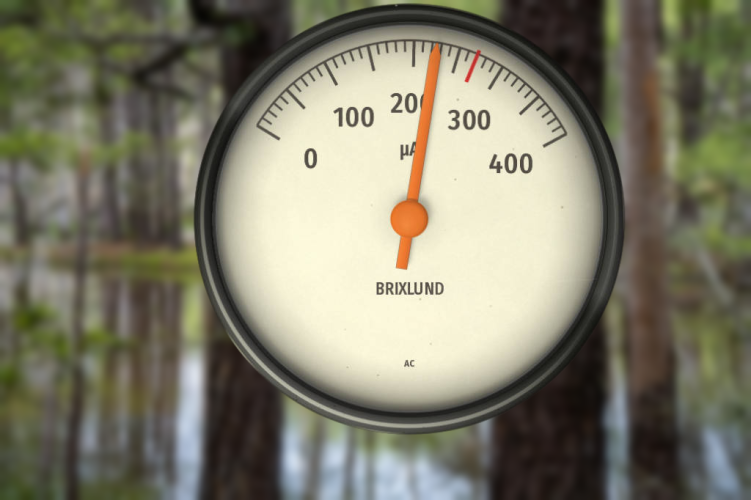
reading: {"value": 225, "unit": "µA"}
